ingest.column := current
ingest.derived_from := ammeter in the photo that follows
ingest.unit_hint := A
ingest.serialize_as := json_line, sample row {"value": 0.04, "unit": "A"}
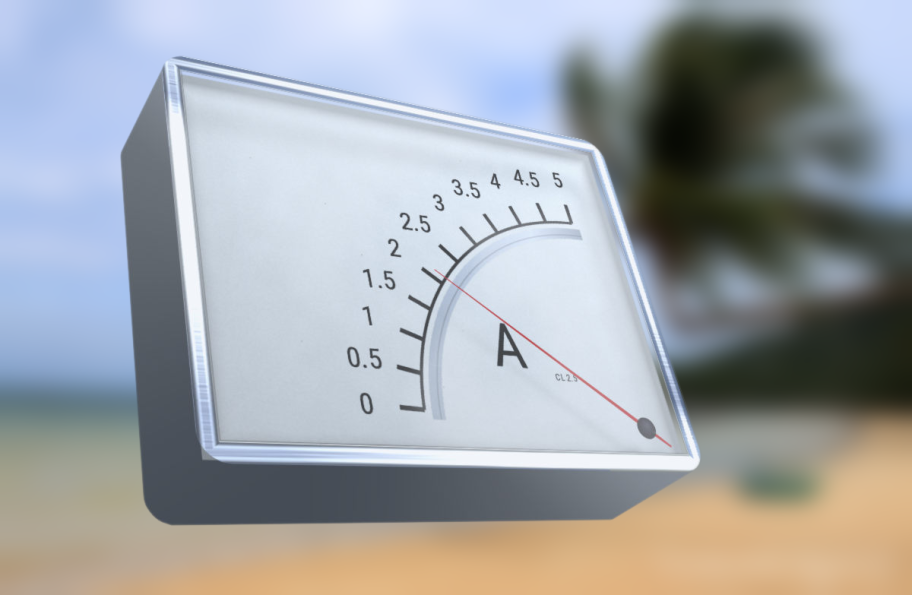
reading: {"value": 2, "unit": "A"}
